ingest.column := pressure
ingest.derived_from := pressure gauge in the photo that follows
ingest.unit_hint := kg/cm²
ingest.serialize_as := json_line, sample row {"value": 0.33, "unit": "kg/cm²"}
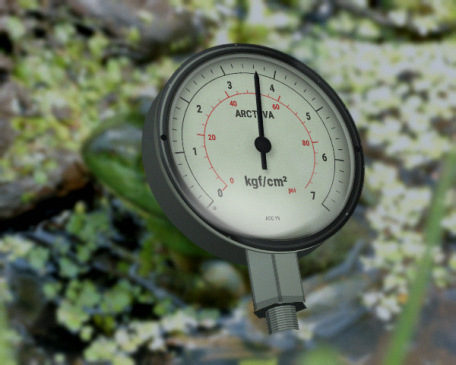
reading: {"value": 3.6, "unit": "kg/cm²"}
